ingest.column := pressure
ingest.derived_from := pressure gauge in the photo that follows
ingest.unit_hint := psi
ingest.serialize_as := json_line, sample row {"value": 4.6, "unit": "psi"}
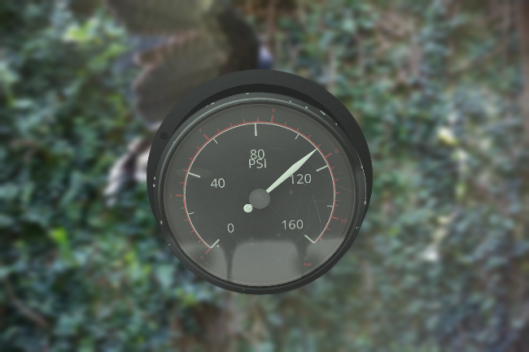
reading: {"value": 110, "unit": "psi"}
